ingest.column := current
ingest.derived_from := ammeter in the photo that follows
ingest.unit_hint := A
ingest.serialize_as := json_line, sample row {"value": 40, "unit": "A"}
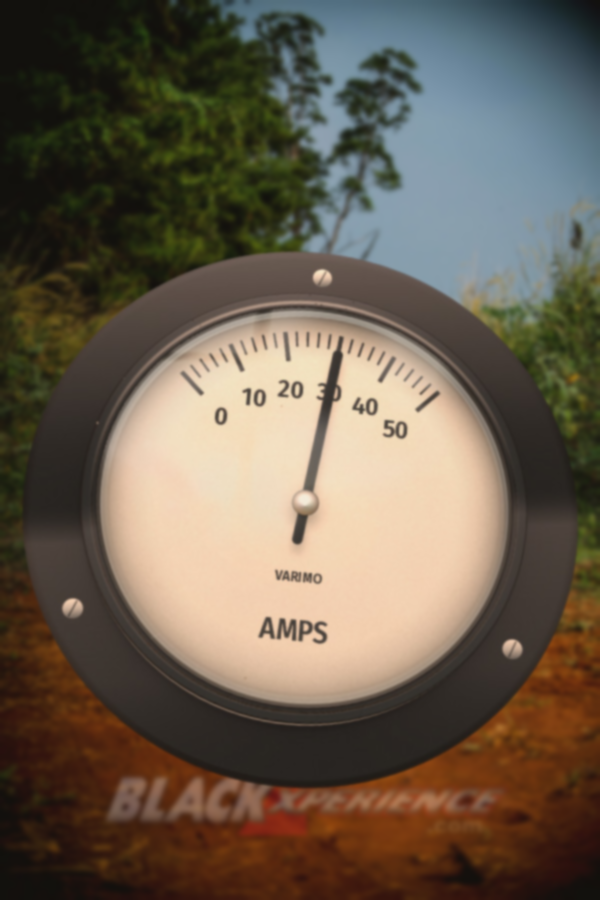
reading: {"value": 30, "unit": "A"}
